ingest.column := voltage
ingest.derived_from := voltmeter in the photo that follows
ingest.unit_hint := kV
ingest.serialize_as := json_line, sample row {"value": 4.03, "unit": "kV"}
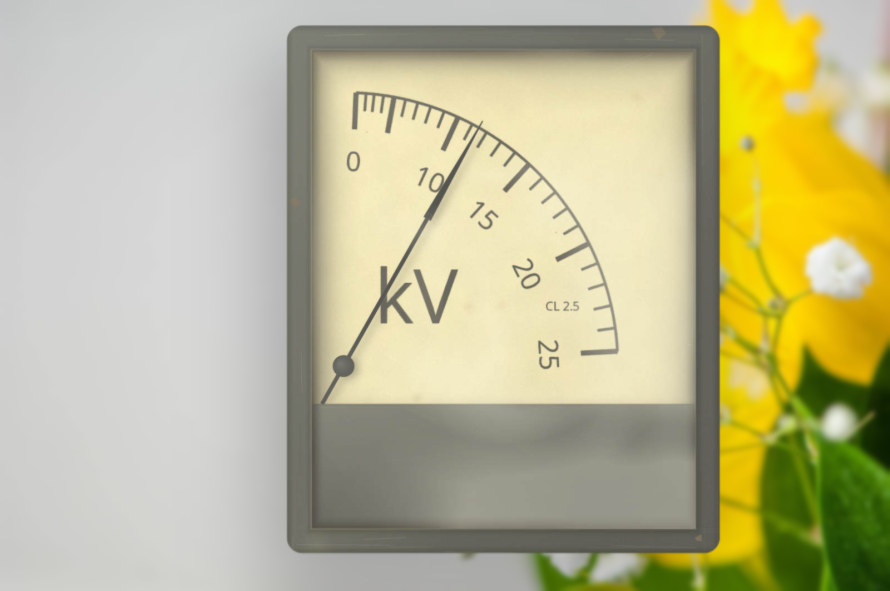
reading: {"value": 11.5, "unit": "kV"}
